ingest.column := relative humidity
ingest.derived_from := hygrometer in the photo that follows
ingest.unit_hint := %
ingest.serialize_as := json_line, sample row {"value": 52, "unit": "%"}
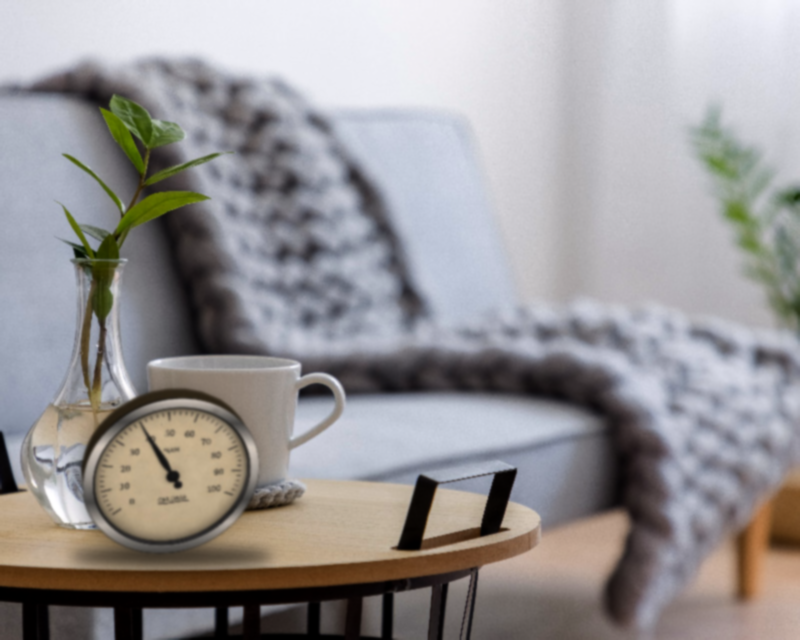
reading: {"value": 40, "unit": "%"}
